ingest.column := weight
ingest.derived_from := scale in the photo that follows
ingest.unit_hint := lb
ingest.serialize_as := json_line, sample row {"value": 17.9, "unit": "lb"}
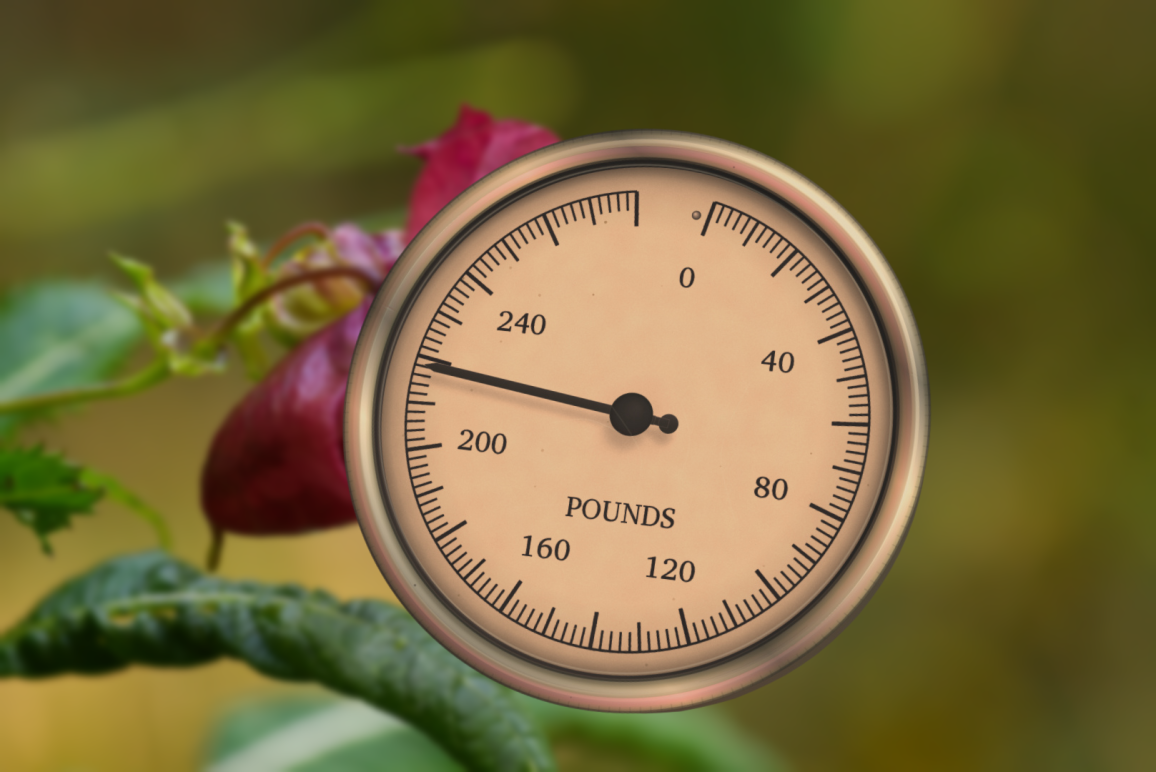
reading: {"value": 218, "unit": "lb"}
